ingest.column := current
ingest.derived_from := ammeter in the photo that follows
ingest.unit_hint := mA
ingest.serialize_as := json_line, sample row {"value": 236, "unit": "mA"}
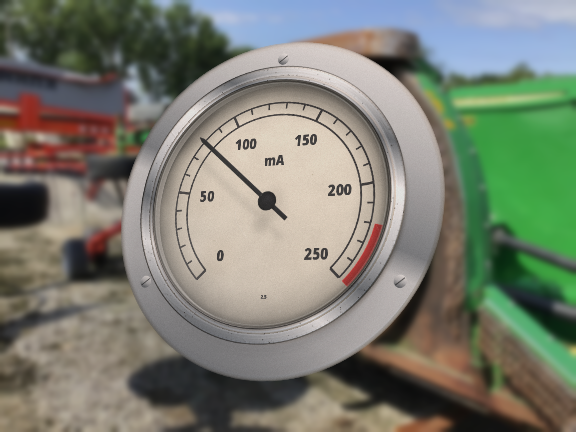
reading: {"value": 80, "unit": "mA"}
